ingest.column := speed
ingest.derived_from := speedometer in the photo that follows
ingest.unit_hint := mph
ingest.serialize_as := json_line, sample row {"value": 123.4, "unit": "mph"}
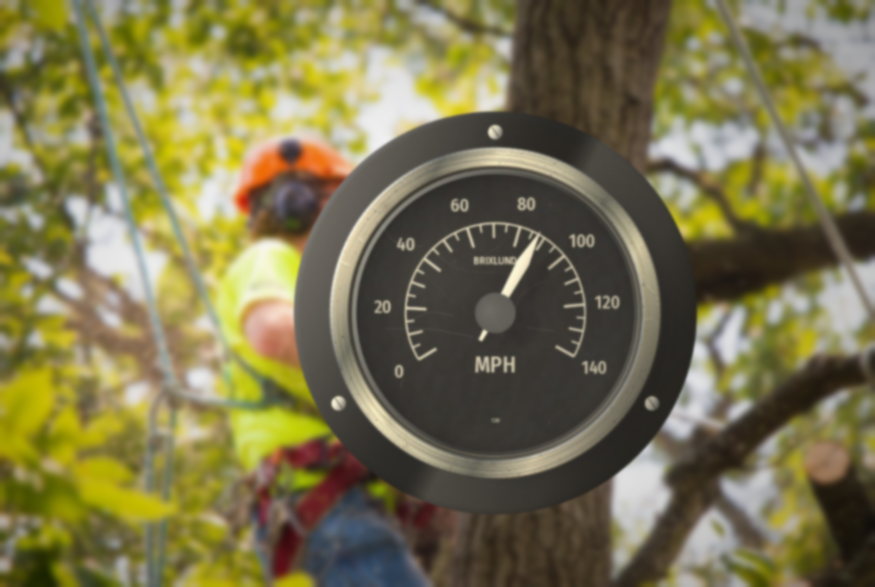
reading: {"value": 87.5, "unit": "mph"}
